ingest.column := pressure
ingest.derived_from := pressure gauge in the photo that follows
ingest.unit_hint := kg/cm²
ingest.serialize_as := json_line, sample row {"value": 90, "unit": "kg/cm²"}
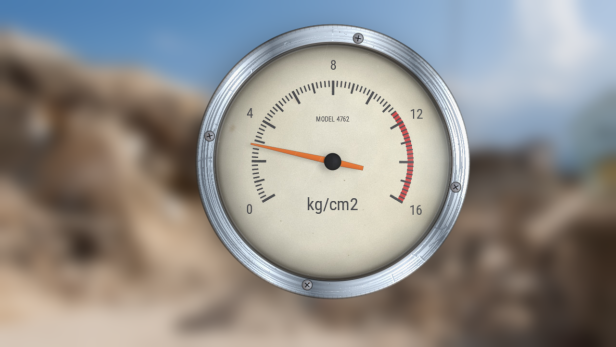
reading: {"value": 2.8, "unit": "kg/cm²"}
